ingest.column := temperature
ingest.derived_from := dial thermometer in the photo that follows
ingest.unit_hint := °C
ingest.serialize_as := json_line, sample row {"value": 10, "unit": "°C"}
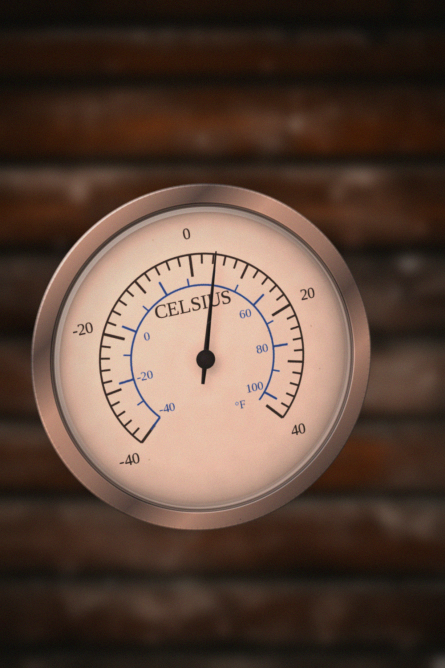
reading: {"value": 4, "unit": "°C"}
